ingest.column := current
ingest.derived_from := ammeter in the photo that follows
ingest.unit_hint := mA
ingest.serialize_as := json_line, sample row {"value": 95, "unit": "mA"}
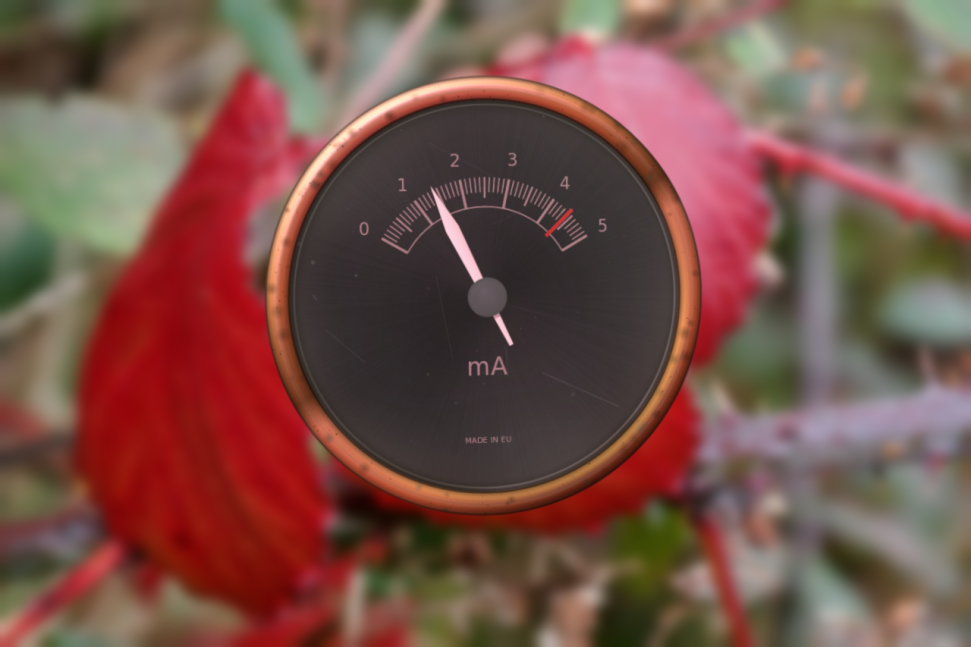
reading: {"value": 1.4, "unit": "mA"}
